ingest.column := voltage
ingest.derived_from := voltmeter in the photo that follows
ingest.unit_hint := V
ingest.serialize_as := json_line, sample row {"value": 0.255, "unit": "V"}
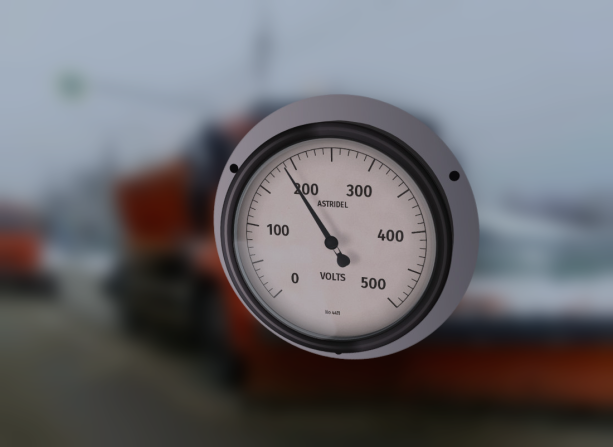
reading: {"value": 190, "unit": "V"}
